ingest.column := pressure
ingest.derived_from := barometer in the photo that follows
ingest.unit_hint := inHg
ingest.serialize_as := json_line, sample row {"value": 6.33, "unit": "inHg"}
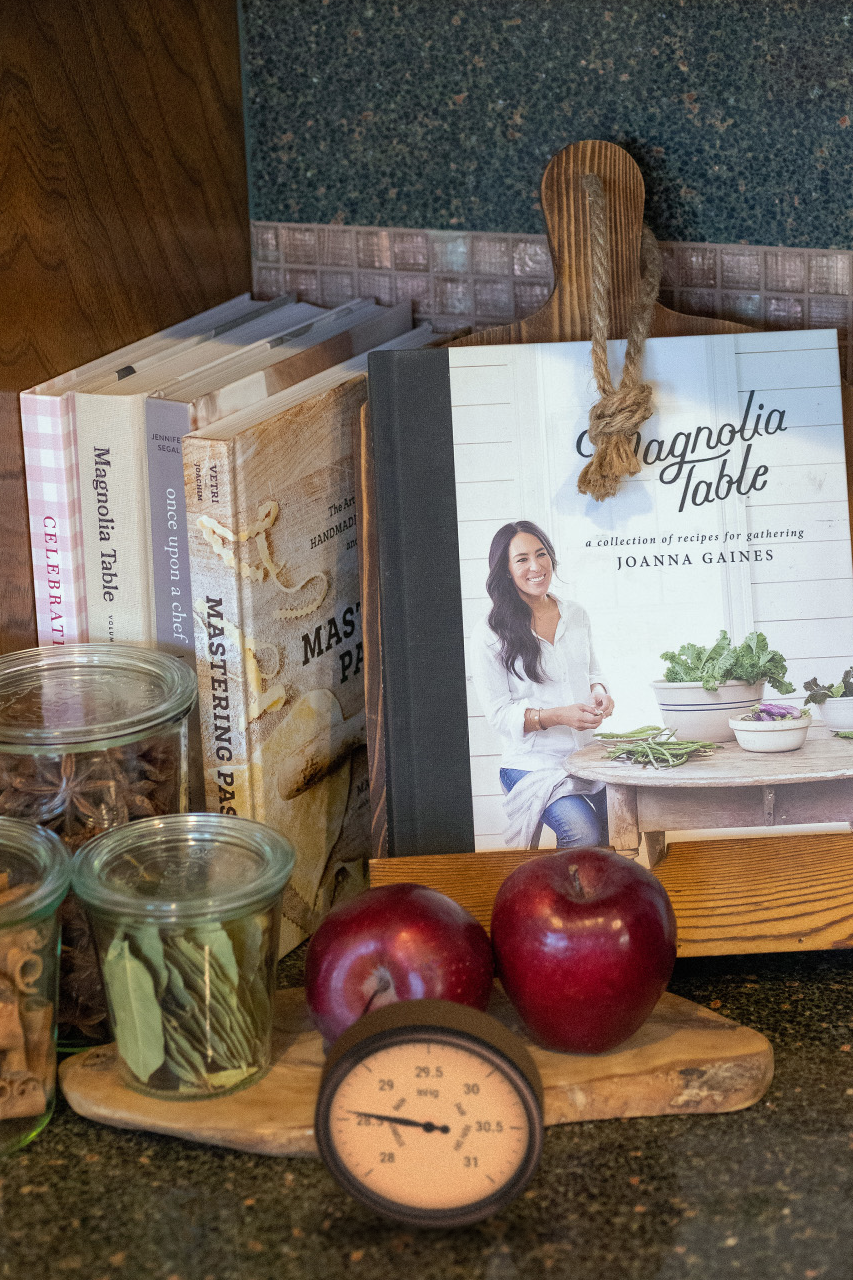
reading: {"value": 28.6, "unit": "inHg"}
